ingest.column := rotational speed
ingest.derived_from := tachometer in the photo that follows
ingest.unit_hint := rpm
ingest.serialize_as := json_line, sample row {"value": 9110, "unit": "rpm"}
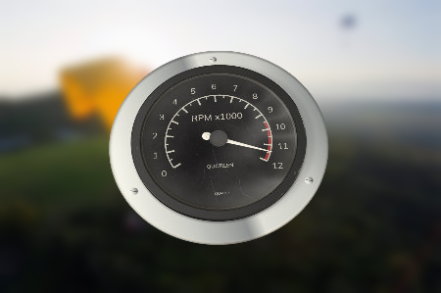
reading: {"value": 11500, "unit": "rpm"}
